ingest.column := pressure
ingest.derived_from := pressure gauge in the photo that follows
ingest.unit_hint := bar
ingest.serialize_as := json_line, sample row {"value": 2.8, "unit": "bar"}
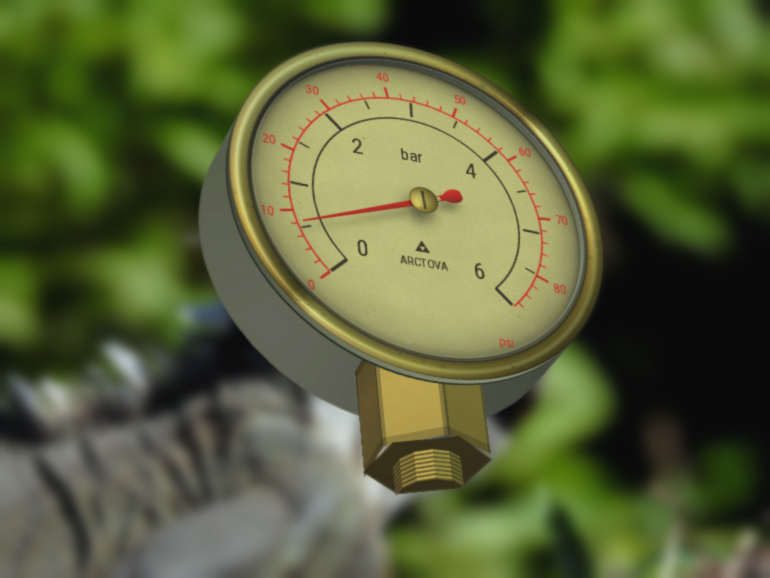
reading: {"value": 0.5, "unit": "bar"}
